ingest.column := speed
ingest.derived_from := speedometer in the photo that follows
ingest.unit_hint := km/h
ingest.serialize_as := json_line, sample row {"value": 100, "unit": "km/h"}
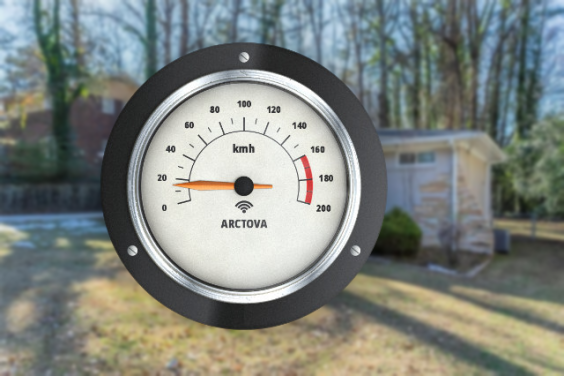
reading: {"value": 15, "unit": "km/h"}
